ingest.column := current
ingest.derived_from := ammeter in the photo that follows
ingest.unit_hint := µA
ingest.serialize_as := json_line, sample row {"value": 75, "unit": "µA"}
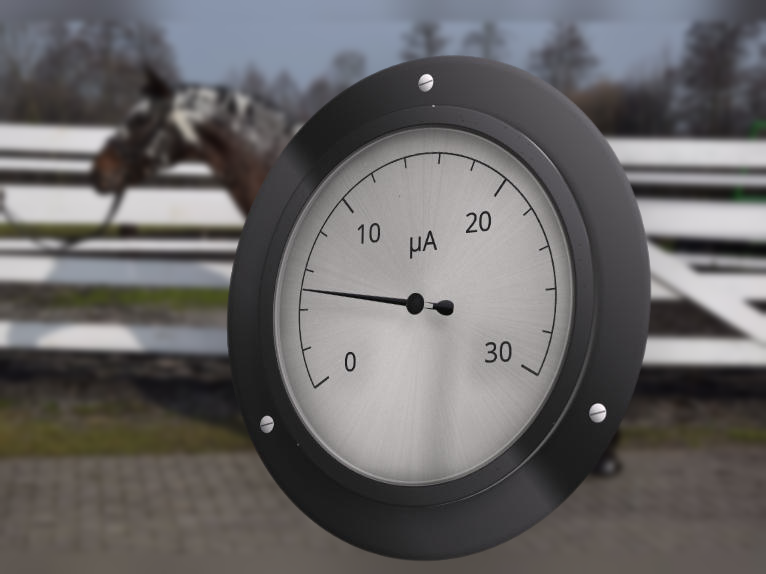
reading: {"value": 5, "unit": "µA"}
